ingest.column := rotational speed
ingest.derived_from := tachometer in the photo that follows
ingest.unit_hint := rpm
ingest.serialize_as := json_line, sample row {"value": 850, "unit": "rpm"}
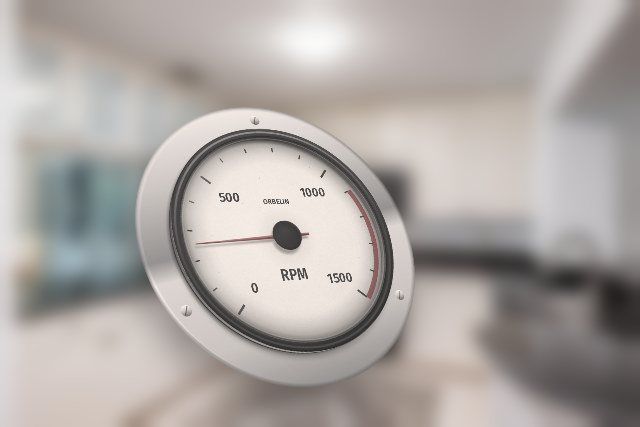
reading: {"value": 250, "unit": "rpm"}
